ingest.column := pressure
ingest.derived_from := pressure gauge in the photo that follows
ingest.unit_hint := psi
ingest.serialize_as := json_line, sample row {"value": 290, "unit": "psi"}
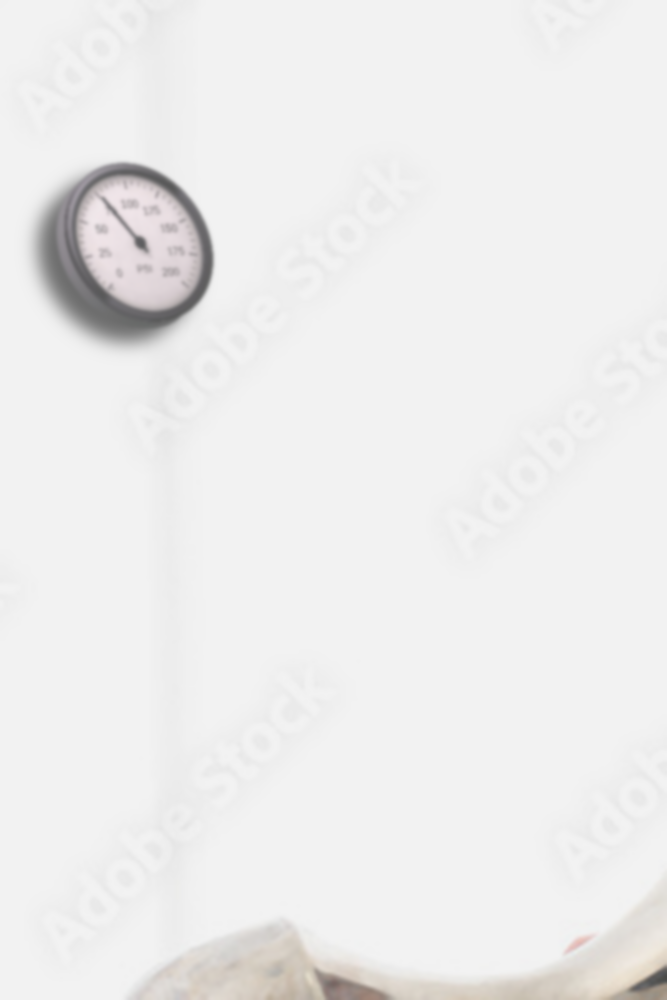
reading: {"value": 75, "unit": "psi"}
